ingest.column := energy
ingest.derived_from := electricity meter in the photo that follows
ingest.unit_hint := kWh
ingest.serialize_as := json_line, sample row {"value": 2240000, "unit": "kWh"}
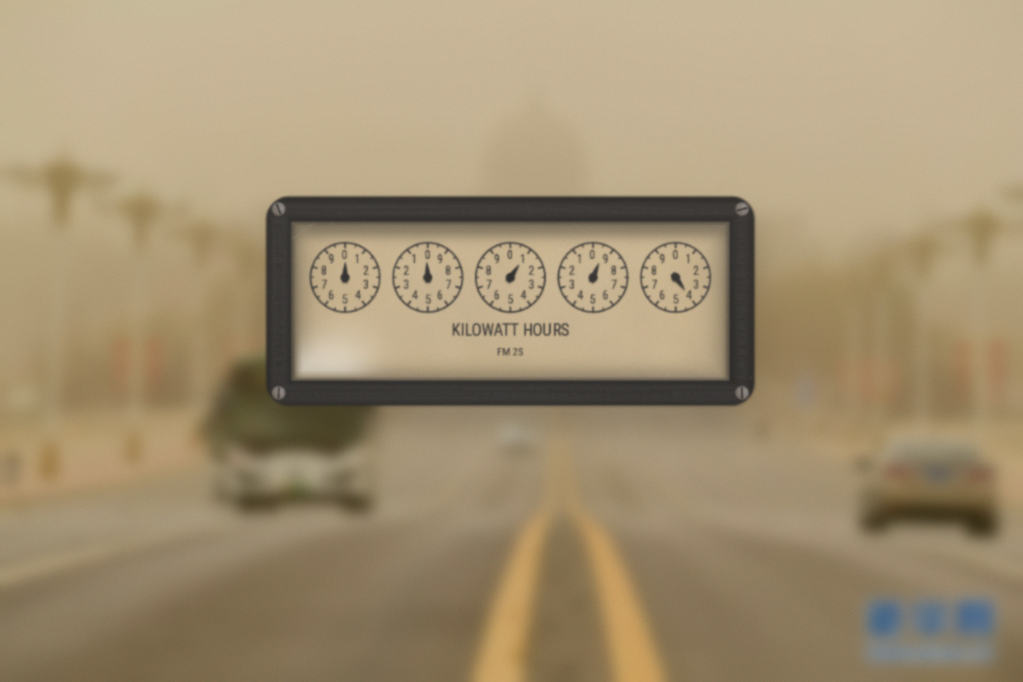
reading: {"value": 94, "unit": "kWh"}
